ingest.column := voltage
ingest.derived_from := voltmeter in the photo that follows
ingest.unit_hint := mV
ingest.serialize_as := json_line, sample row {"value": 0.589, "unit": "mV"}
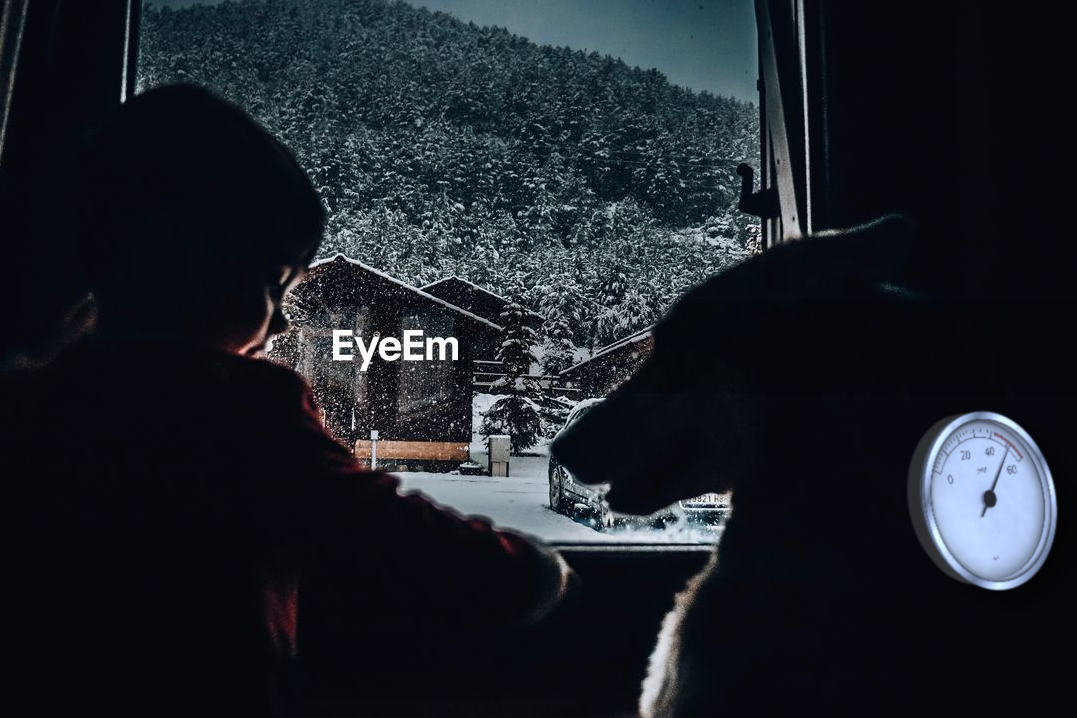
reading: {"value": 50, "unit": "mV"}
